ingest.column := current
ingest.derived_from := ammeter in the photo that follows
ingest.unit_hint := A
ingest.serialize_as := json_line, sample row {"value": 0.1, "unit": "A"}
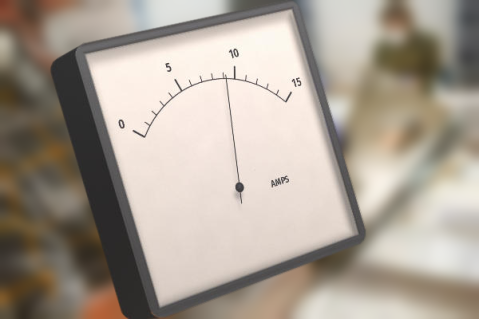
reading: {"value": 9, "unit": "A"}
